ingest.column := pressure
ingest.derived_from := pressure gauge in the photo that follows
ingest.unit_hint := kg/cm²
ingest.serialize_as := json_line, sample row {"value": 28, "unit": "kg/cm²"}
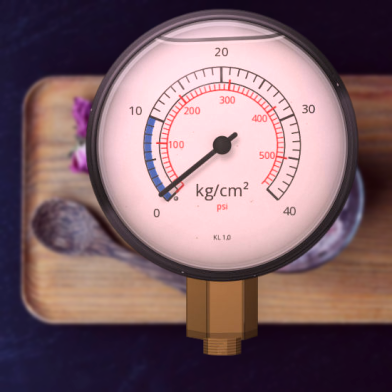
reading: {"value": 1, "unit": "kg/cm²"}
